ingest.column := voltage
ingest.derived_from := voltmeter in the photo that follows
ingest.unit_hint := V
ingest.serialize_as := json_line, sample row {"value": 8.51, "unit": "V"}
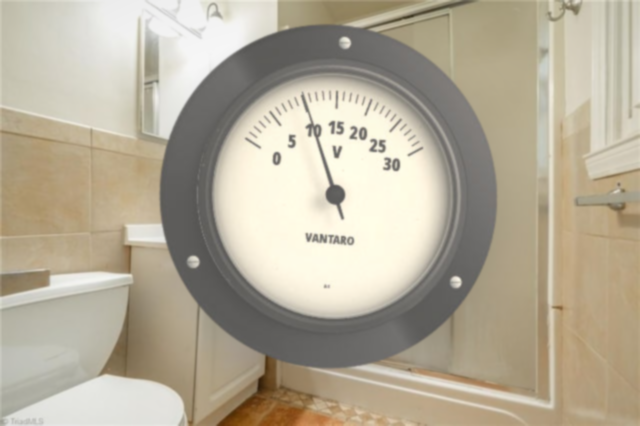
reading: {"value": 10, "unit": "V"}
